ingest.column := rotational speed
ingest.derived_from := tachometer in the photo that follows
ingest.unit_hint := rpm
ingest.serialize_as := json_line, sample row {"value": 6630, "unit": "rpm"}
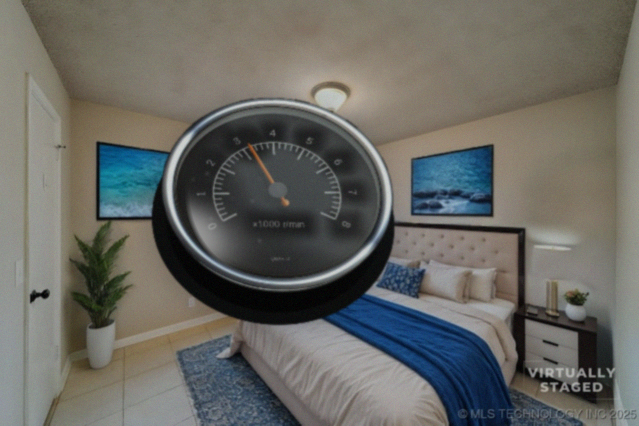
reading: {"value": 3200, "unit": "rpm"}
